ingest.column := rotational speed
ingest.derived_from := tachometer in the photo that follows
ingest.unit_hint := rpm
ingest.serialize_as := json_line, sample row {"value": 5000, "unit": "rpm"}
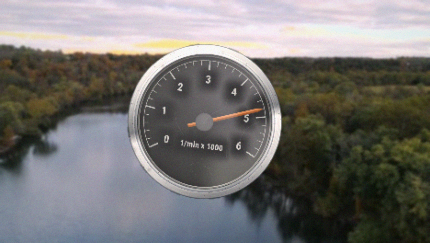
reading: {"value": 4800, "unit": "rpm"}
